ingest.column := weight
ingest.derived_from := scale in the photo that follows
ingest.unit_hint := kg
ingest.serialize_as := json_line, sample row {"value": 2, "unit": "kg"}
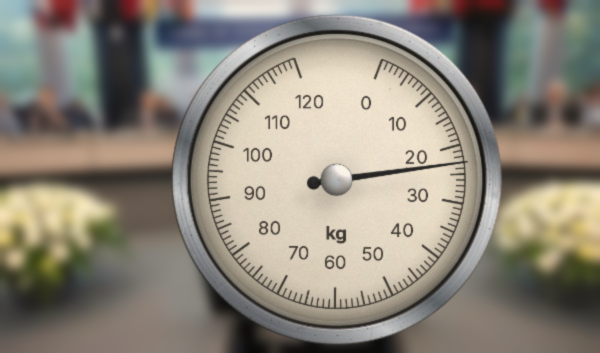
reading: {"value": 23, "unit": "kg"}
